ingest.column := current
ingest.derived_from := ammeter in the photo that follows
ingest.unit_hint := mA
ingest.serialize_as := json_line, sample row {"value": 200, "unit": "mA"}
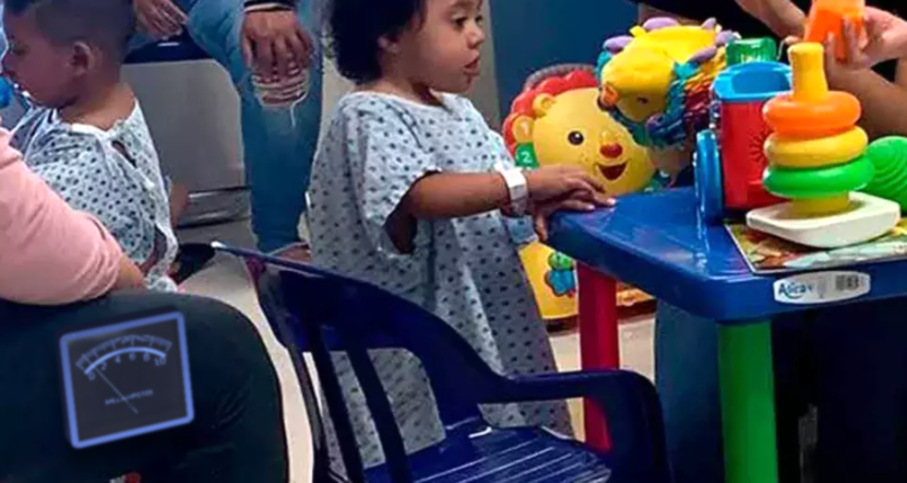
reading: {"value": 1, "unit": "mA"}
